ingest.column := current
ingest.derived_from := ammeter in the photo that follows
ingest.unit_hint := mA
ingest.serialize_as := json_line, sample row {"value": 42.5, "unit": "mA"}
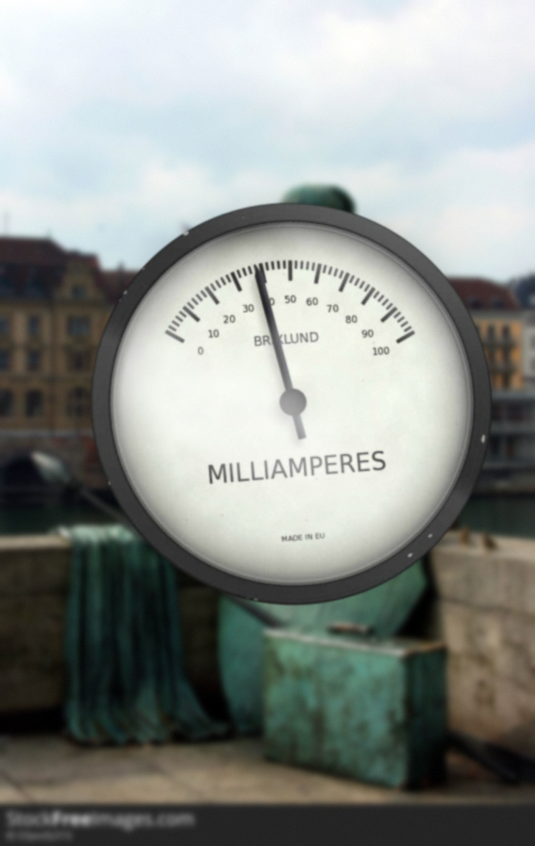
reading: {"value": 38, "unit": "mA"}
